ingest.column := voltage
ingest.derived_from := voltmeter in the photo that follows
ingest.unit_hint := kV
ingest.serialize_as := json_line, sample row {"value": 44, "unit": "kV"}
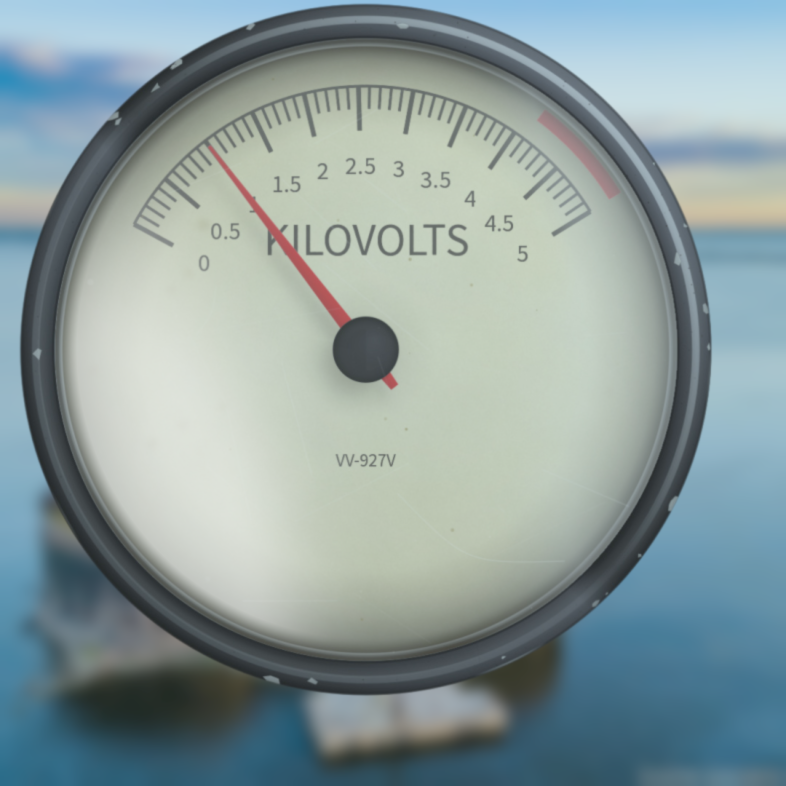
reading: {"value": 1, "unit": "kV"}
